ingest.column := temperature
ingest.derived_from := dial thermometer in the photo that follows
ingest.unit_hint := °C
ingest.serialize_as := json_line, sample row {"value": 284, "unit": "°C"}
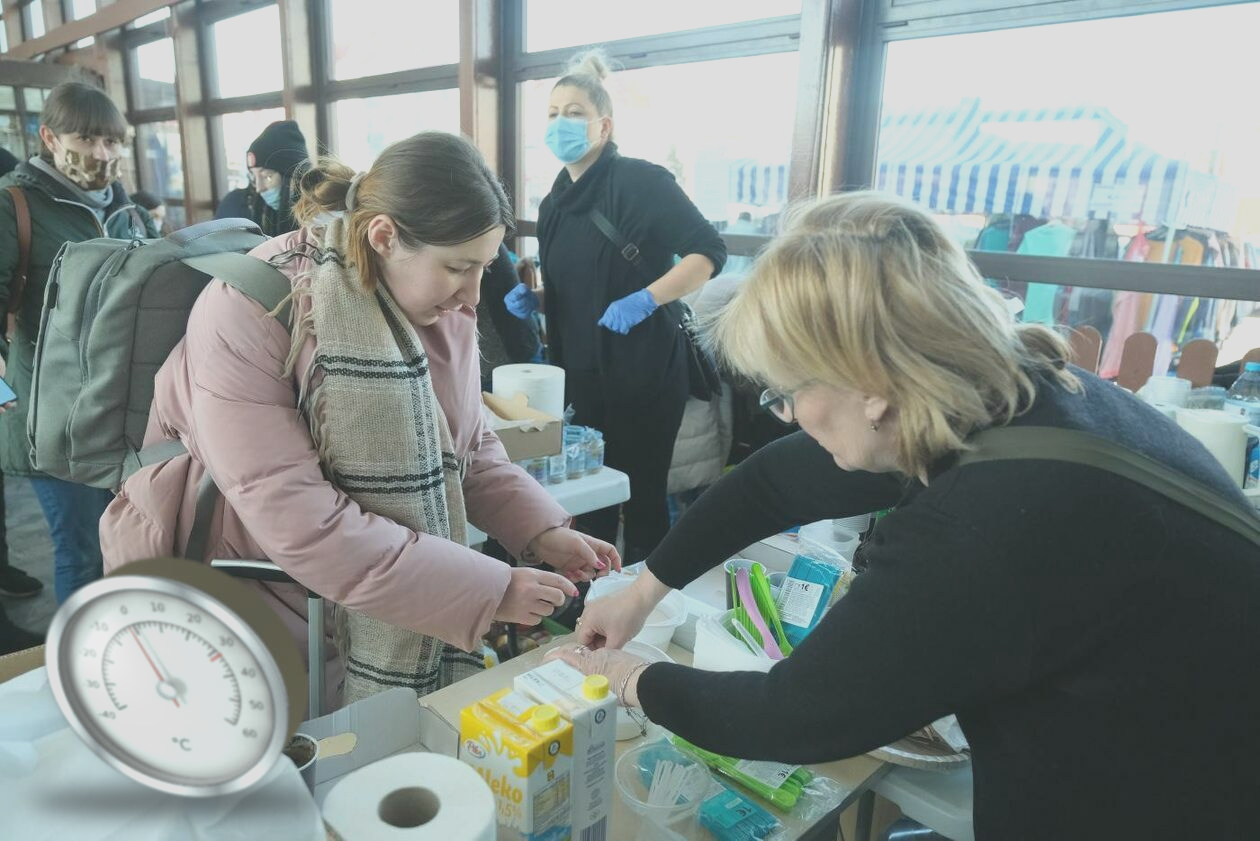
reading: {"value": 0, "unit": "°C"}
